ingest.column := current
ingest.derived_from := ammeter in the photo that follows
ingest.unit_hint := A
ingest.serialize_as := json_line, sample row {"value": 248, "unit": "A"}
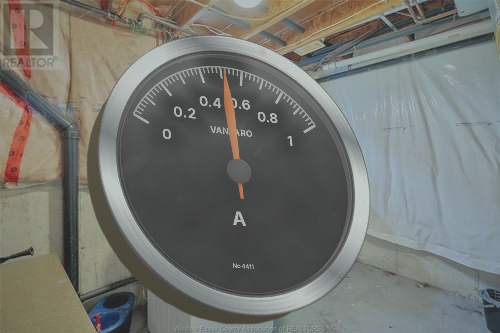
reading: {"value": 0.5, "unit": "A"}
